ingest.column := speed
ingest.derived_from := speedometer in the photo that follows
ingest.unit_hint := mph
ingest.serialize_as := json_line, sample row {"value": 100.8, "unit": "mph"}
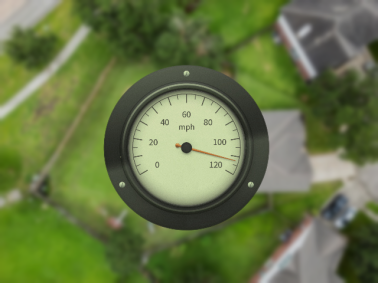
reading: {"value": 112.5, "unit": "mph"}
